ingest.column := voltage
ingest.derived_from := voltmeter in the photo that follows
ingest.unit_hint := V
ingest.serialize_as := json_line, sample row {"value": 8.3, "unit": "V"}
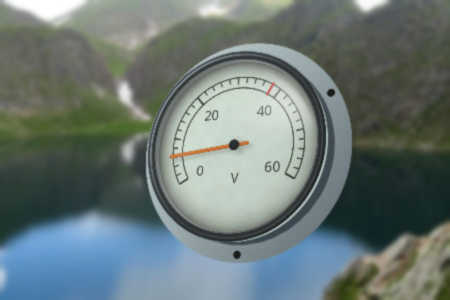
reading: {"value": 6, "unit": "V"}
